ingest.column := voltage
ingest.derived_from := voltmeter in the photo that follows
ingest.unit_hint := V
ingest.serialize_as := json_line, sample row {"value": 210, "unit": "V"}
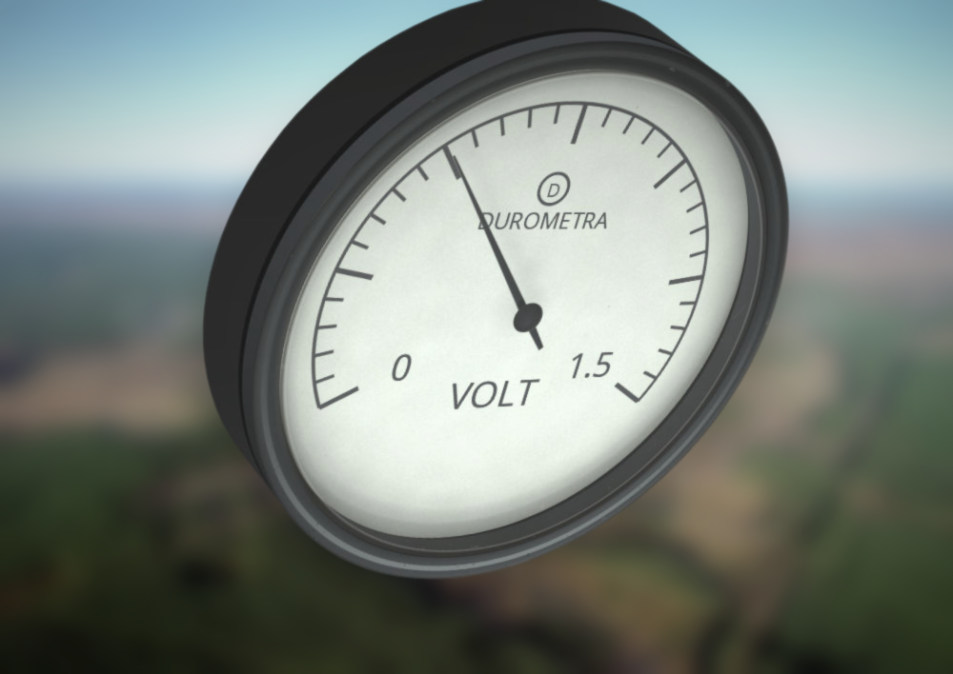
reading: {"value": 0.5, "unit": "V"}
